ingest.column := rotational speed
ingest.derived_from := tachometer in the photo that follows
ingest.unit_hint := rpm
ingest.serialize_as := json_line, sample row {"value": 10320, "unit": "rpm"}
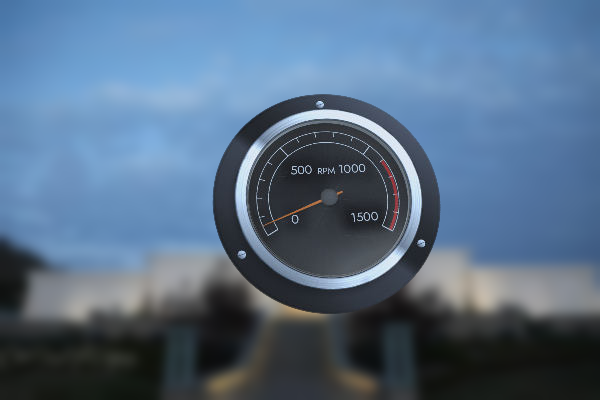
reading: {"value": 50, "unit": "rpm"}
